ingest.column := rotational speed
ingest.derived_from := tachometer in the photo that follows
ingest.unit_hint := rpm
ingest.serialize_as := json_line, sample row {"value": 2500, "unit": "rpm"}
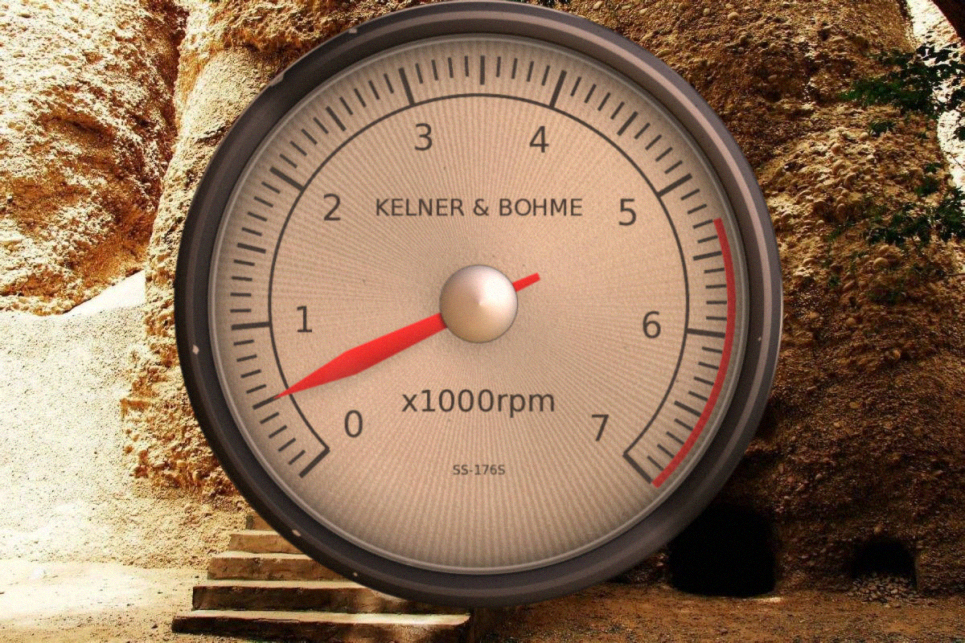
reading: {"value": 500, "unit": "rpm"}
